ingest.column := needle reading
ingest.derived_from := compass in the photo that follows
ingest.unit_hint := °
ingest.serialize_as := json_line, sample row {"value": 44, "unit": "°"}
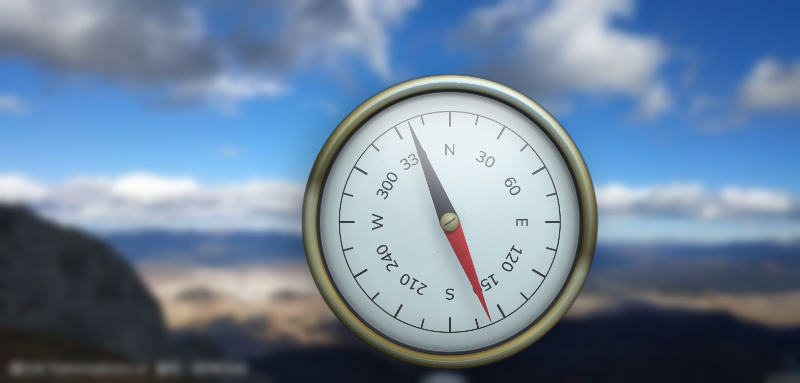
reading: {"value": 157.5, "unit": "°"}
